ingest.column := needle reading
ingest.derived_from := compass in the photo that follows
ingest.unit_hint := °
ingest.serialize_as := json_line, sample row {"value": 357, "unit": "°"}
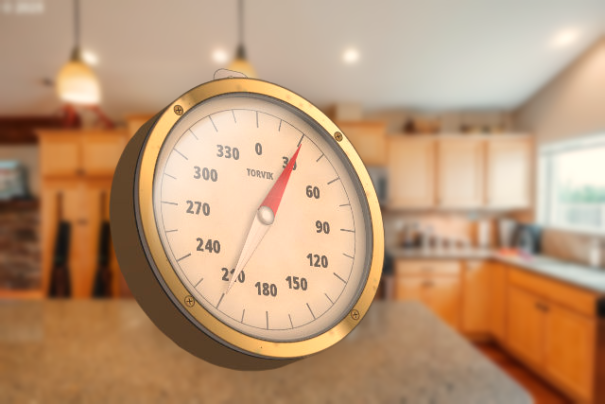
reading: {"value": 30, "unit": "°"}
